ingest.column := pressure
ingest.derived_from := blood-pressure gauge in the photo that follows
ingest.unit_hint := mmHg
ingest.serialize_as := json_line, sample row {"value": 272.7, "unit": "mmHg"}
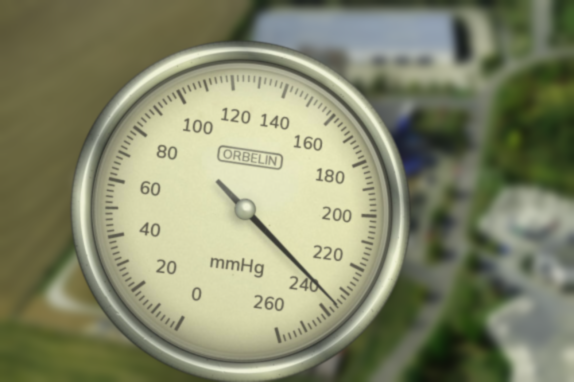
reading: {"value": 236, "unit": "mmHg"}
